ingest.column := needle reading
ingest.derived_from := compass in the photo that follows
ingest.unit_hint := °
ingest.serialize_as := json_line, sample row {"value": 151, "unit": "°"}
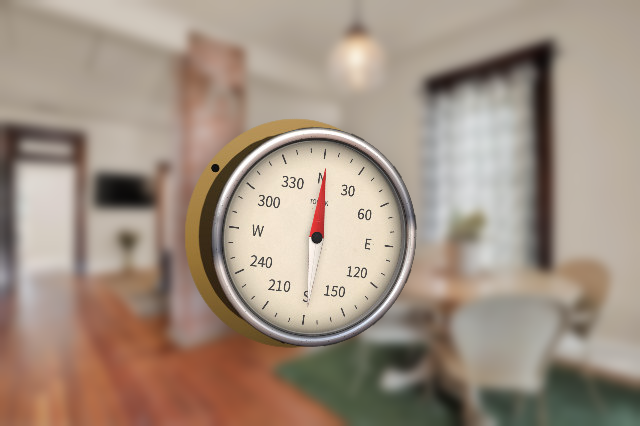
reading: {"value": 0, "unit": "°"}
